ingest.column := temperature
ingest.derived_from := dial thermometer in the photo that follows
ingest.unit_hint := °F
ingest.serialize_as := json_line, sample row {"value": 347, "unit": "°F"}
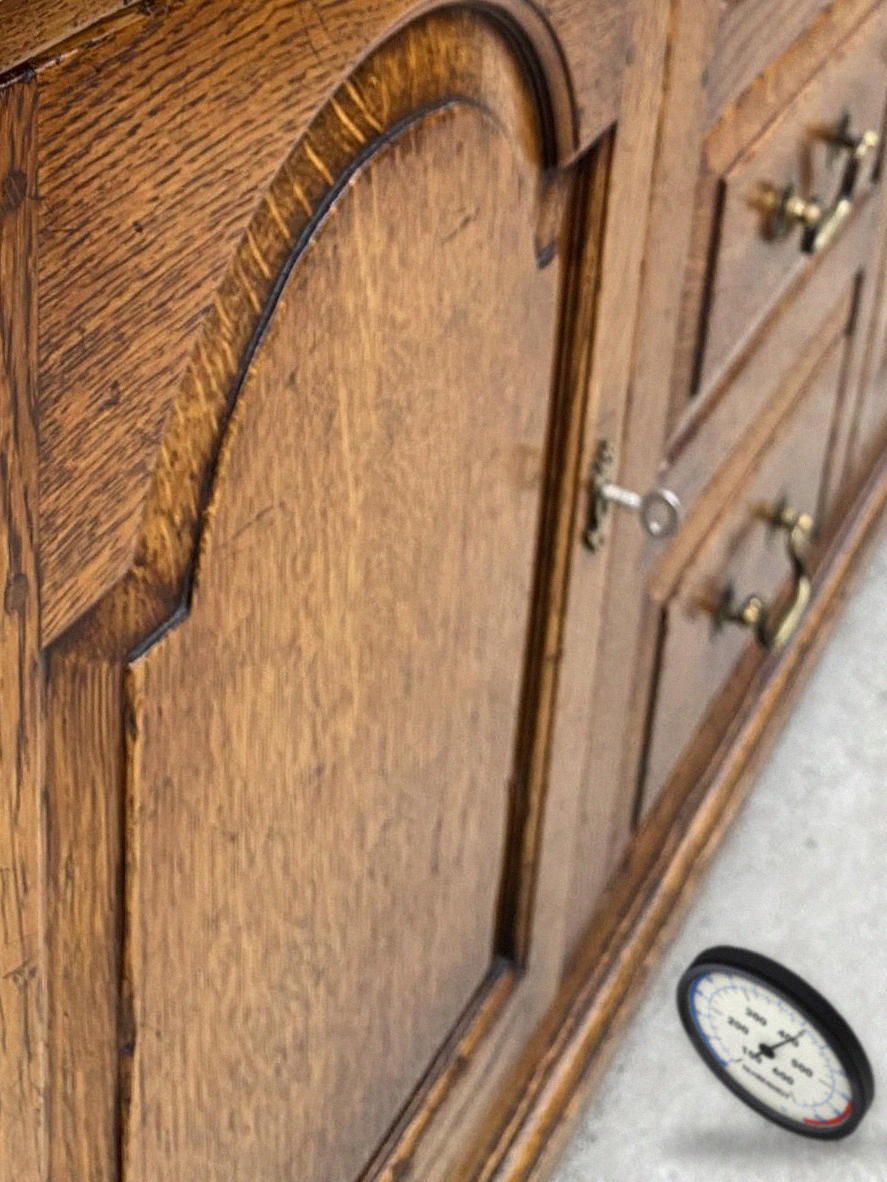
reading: {"value": 400, "unit": "°F"}
